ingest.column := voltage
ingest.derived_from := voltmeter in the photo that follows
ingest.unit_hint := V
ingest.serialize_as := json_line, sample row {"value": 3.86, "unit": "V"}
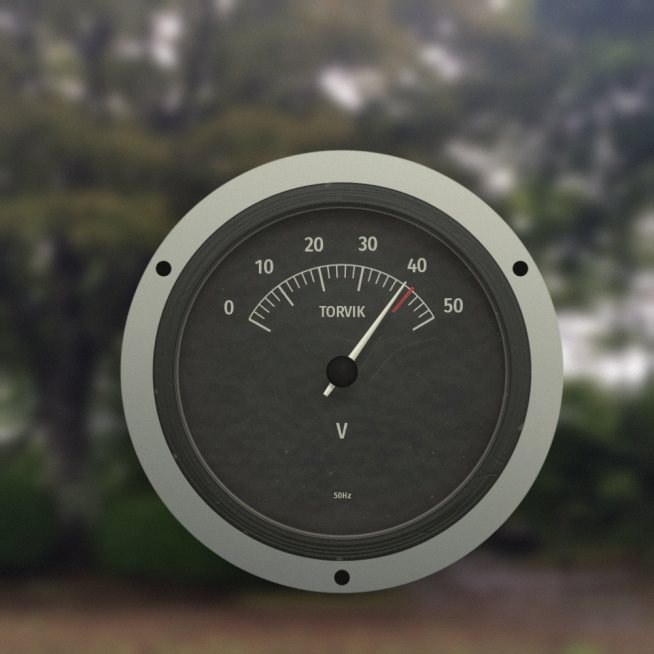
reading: {"value": 40, "unit": "V"}
